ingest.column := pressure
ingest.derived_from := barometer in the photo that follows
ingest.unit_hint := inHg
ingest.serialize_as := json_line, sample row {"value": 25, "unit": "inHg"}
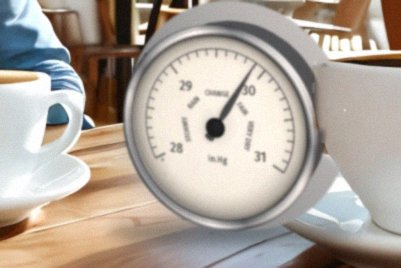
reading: {"value": 29.9, "unit": "inHg"}
